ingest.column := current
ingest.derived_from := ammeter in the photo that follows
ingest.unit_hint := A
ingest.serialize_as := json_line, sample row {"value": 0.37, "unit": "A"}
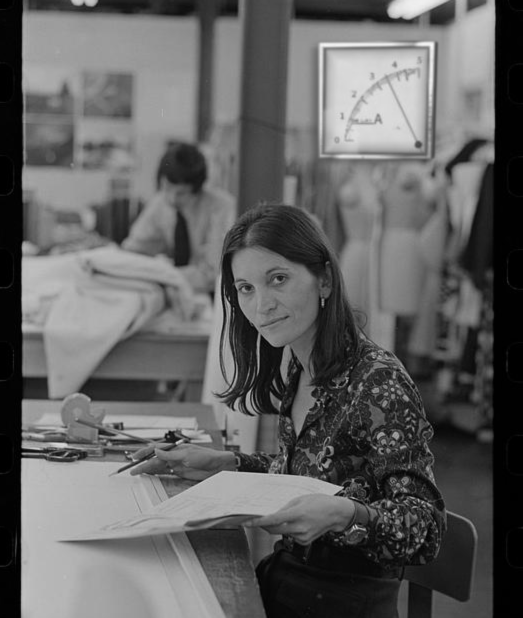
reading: {"value": 3.5, "unit": "A"}
